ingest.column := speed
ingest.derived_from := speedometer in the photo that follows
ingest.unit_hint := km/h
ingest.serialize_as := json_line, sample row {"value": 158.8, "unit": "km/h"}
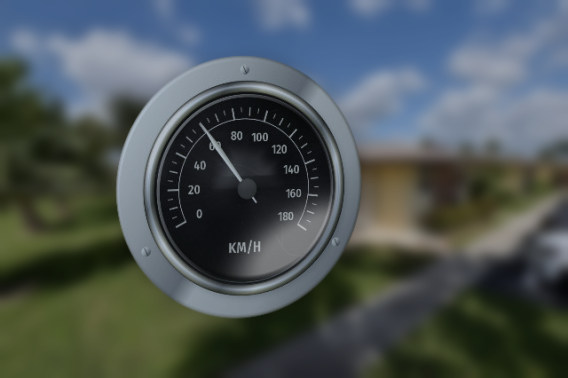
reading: {"value": 60, "unit": "km/h"}
